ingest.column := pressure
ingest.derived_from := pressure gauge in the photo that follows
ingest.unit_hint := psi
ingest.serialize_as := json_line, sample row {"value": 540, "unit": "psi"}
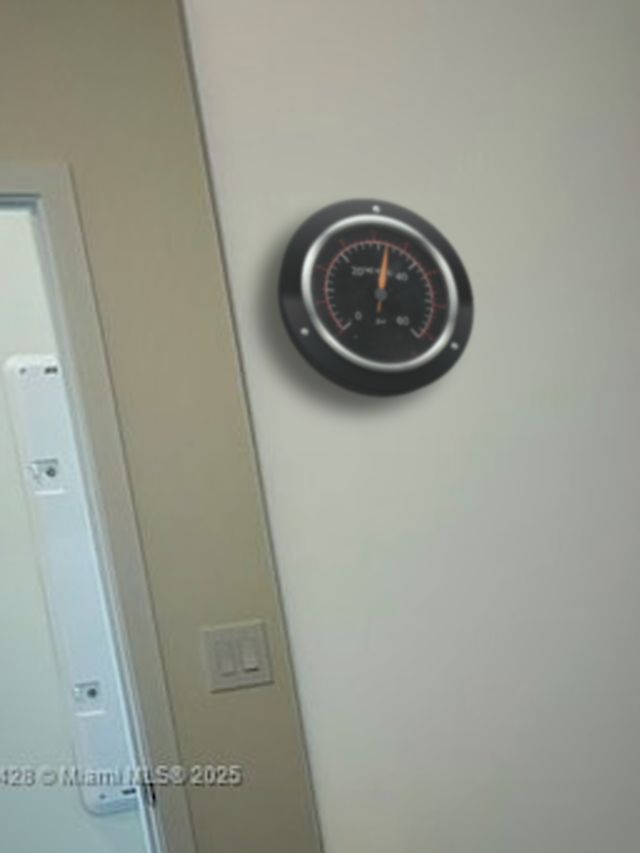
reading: {"value": 32, "unit": "psi"}
